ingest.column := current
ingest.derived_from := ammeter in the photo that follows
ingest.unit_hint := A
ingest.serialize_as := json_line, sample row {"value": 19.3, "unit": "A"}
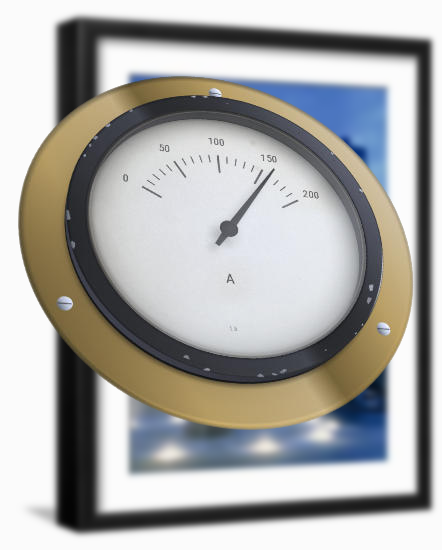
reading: {"value": 160, "unit": "A"}
